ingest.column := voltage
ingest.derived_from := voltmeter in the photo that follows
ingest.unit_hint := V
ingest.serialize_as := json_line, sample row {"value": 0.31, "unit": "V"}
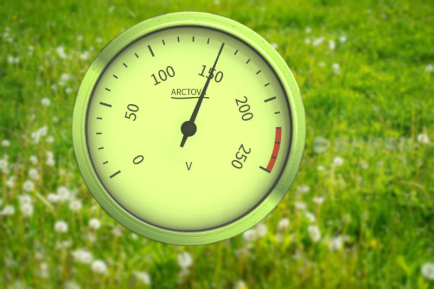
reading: {"value": 150, "unit": "V"}
